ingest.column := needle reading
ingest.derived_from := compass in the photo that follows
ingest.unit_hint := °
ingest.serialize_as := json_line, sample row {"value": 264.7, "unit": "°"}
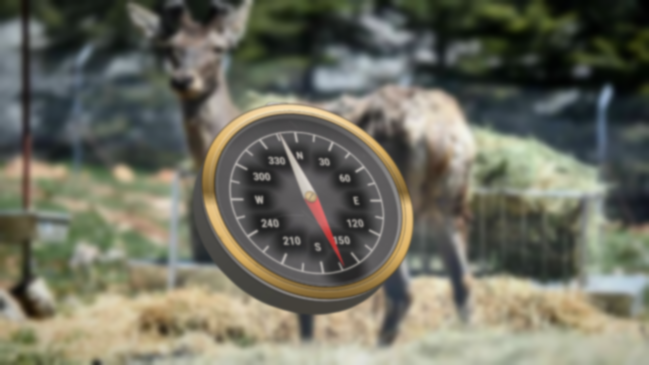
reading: {"value": 165, "unit": "°"}
